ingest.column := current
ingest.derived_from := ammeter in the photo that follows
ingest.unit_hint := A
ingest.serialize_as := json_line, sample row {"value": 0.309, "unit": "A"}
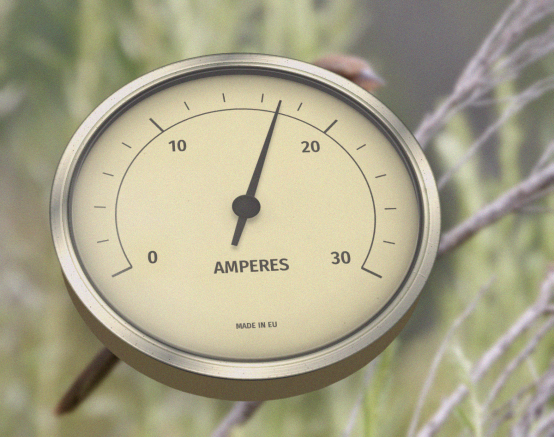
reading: {"value": 17, "unit": "A"}
